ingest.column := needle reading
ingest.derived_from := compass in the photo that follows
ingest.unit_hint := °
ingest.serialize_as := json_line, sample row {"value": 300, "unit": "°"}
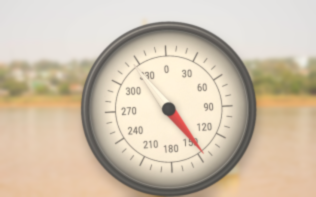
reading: {"value": 145, "unit": "°"}
